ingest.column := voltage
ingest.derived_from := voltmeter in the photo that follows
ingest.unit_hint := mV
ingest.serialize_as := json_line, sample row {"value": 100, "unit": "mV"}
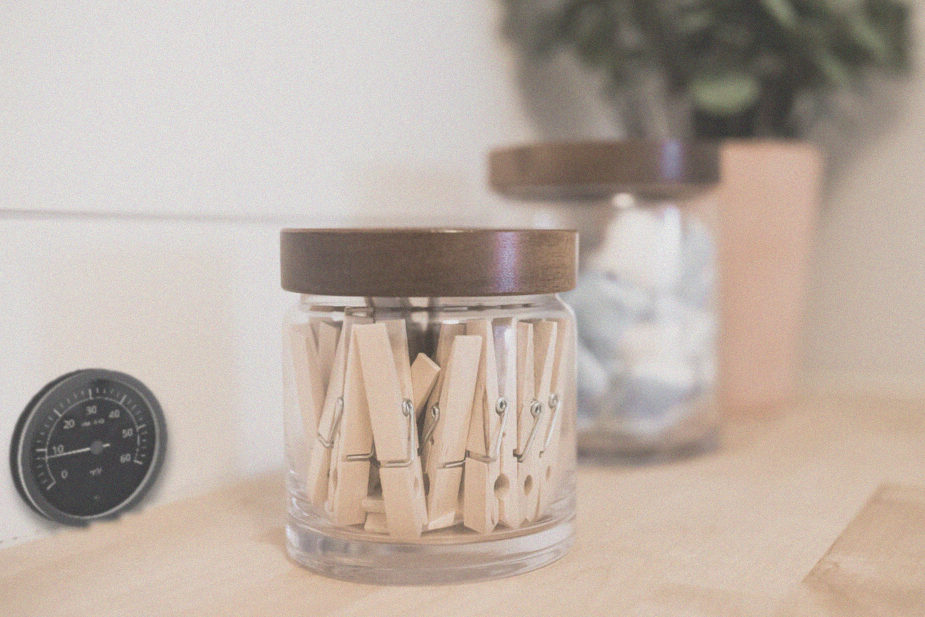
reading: {"value": 8, "unit": "mV"}
